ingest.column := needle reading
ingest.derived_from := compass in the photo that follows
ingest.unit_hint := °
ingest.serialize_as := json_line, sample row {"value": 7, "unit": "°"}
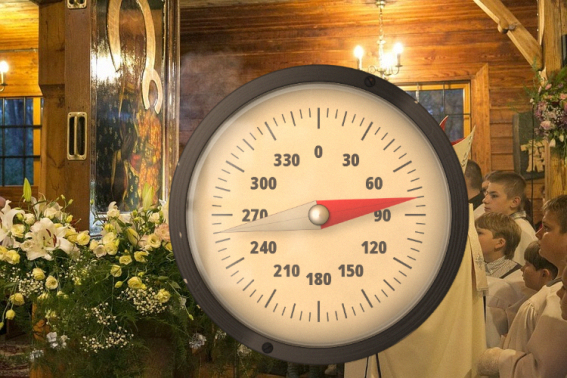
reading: {"value": 80, "unit": "°"}
